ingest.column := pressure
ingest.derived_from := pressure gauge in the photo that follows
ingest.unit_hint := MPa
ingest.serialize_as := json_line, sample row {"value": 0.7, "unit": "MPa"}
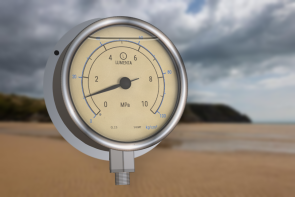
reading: {"value": 1, "unit": "MPa"}
